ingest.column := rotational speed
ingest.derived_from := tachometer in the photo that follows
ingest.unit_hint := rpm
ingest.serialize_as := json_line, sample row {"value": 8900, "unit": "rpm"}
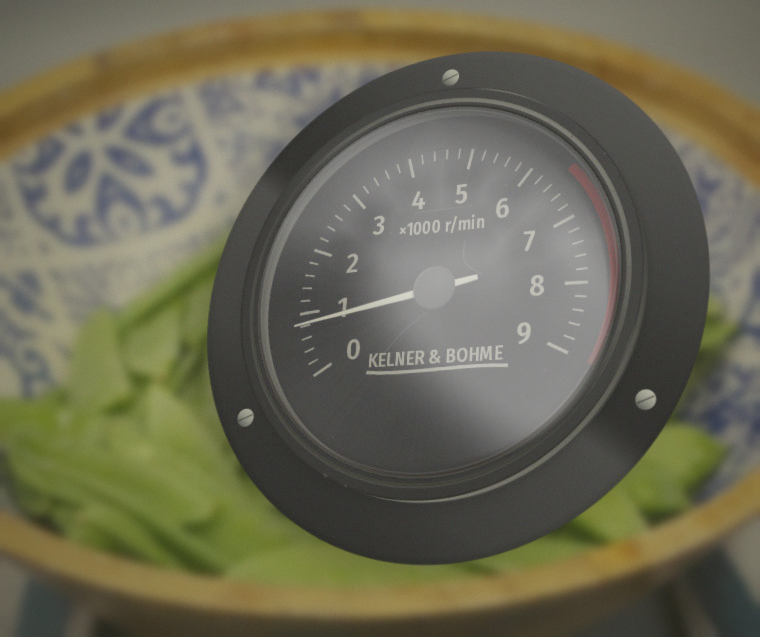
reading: {"value": 800, "unit": "rpm"}
